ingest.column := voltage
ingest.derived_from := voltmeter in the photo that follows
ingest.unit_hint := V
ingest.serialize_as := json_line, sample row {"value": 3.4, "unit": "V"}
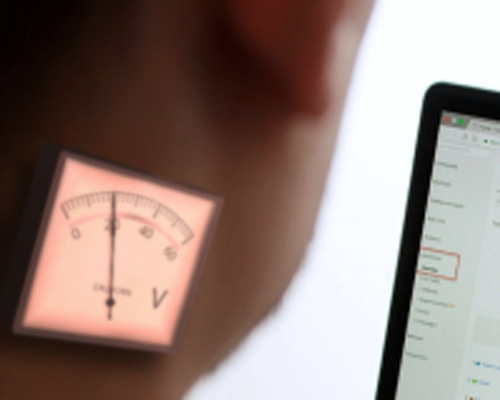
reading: {"value": 20, "unit": "V"}
